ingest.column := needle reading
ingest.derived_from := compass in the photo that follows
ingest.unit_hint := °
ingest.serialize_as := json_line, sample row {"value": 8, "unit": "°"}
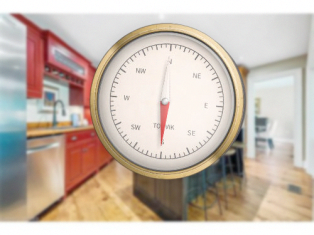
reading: {"value": 180, "unit": "°"}
